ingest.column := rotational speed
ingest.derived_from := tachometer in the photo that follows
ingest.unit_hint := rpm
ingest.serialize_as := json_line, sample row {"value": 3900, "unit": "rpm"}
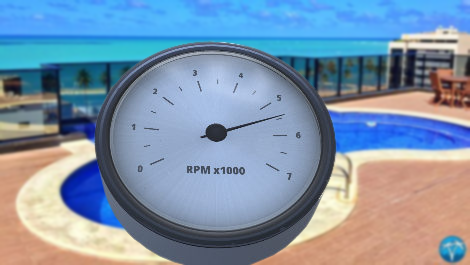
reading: {"value": 5500, "unit": "rpm"}
